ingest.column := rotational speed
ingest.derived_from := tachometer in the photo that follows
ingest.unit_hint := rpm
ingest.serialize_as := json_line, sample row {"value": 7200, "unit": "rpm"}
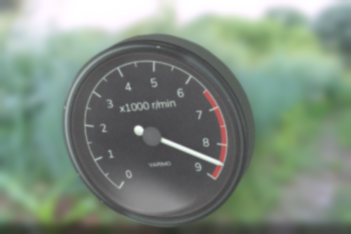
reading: {"value": 8500, "unit": "rpm"}
